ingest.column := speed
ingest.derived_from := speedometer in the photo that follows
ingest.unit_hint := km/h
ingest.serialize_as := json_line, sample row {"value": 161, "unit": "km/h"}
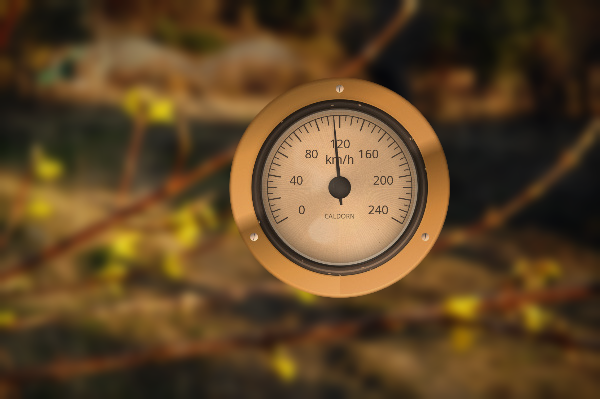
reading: {"value": 115, "unit": "km/h"}
